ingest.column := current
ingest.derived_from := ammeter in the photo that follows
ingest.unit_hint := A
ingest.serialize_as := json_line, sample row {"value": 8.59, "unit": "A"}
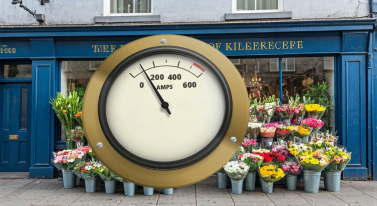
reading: {"value": 100, "unit": "A"}
